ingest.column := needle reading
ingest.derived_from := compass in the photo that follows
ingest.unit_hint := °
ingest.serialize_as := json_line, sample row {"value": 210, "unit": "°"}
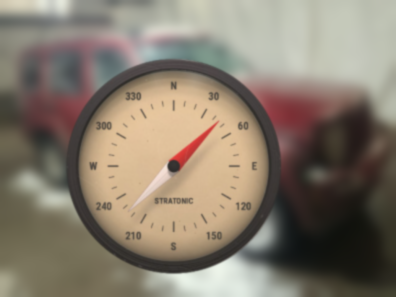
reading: {"value": 45, "unit": "°"}
